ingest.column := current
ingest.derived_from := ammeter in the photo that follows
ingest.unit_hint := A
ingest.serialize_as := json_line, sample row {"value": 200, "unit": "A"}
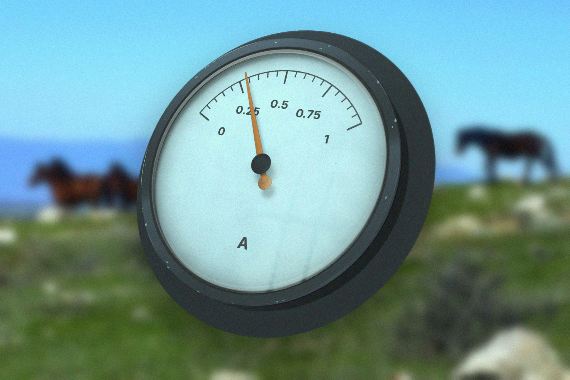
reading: {"value": 0.3, "unit": "A"}
